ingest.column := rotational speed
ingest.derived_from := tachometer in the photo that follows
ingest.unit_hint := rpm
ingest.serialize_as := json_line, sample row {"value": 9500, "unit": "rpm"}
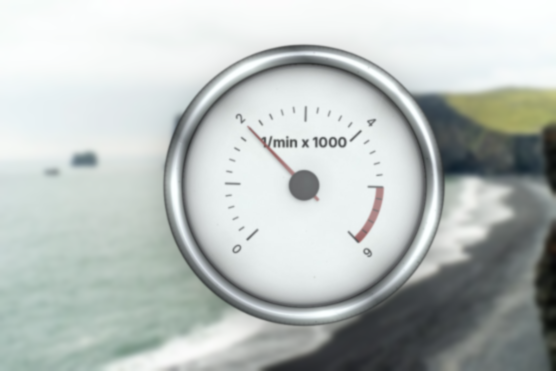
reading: {"value": 2000, "unit": "rpm"}
